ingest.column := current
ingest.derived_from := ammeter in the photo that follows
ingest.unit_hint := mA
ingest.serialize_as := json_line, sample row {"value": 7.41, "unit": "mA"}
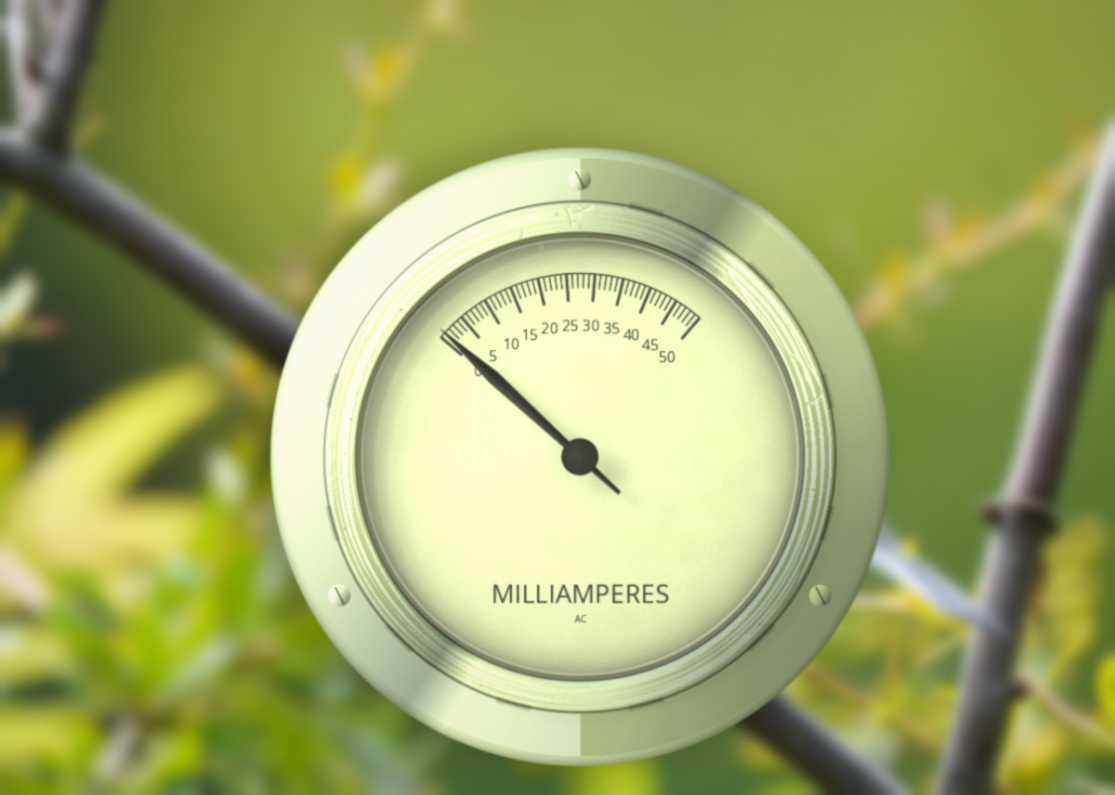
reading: {"value": 1, "unit": "mA"}
